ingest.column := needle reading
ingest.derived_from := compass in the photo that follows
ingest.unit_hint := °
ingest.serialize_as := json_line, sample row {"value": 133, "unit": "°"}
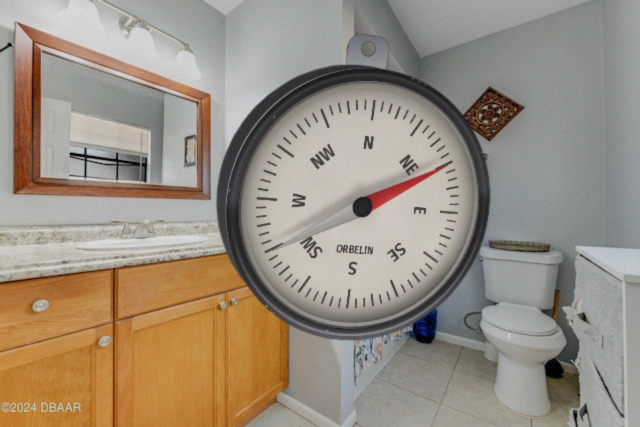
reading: {"value": 60, "unit": "°"}
